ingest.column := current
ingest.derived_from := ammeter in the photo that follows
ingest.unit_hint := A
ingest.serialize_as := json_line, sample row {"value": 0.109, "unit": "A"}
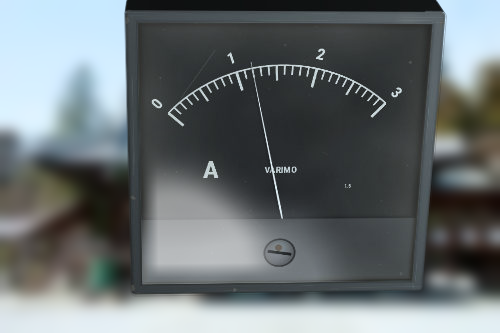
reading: {"value": 1.2, "unit": "A"}
